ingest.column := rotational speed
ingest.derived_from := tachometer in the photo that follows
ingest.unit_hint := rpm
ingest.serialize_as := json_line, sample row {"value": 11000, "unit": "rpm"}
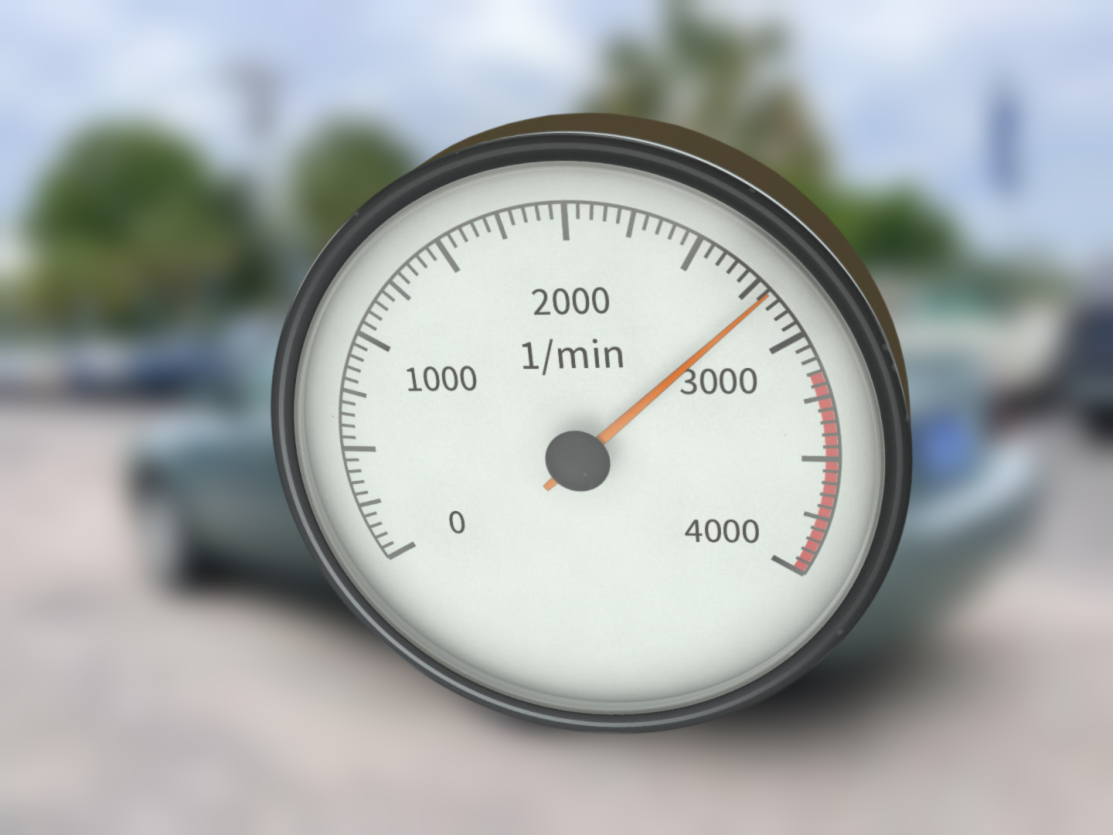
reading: {"value": 2800, "unit": "rpm"}
